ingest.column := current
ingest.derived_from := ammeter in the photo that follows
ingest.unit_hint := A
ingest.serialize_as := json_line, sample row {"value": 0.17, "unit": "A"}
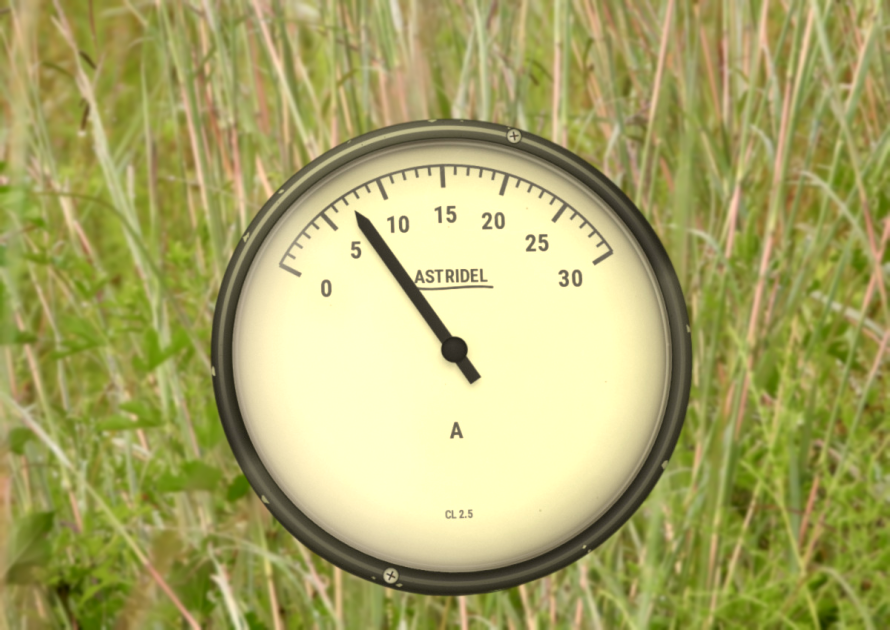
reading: {"value": 7, "unit": "A"}
